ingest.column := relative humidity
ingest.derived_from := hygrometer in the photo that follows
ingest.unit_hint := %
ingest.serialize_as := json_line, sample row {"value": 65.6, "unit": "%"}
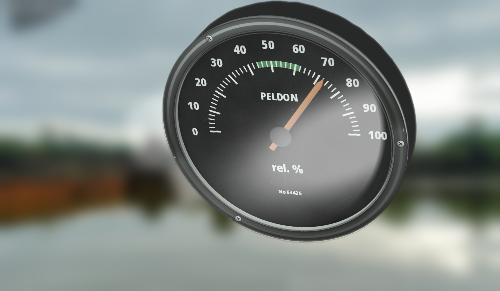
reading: {"value": 72, "unit": "%"}
